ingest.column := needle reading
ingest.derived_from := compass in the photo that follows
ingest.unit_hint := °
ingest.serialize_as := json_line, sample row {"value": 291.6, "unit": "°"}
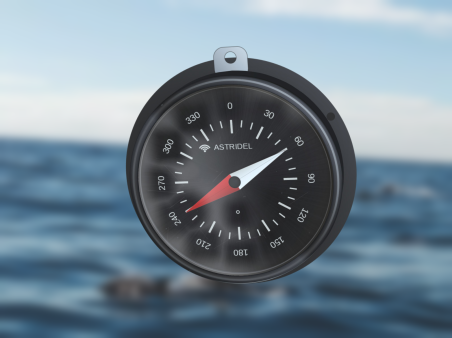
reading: {"value": 240, "unit": "°"}
